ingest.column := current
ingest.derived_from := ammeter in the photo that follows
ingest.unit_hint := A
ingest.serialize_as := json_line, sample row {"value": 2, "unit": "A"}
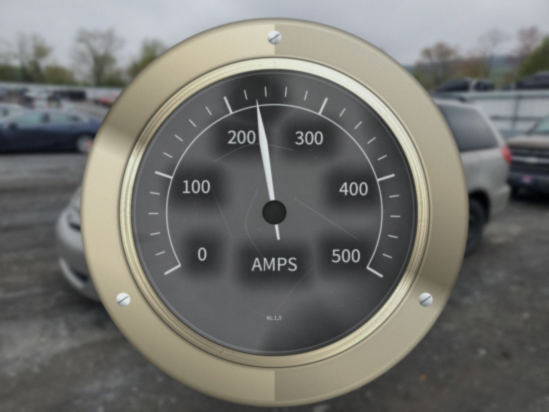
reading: {"value": 230, "unit": "A"}
